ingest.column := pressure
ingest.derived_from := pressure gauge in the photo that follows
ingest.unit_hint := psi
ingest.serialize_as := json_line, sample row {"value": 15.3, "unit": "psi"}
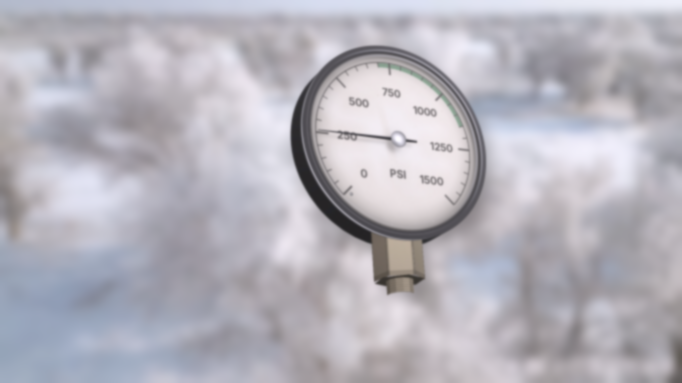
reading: {"value": 250, "unit": "psi"}
